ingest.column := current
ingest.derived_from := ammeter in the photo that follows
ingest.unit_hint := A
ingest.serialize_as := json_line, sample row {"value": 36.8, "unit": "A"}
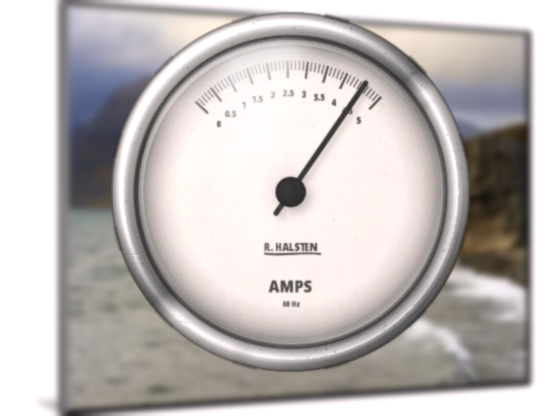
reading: {"value": 4.5, "unit": "A"}
